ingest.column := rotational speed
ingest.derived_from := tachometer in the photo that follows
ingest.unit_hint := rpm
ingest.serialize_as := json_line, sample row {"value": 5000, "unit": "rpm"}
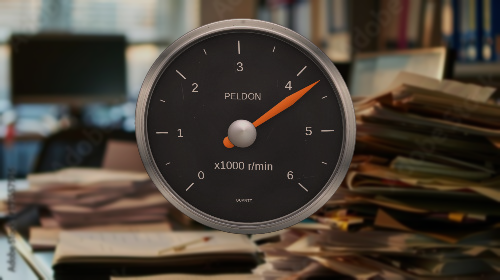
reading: {"value": 4250, "unit": "rpm"}
